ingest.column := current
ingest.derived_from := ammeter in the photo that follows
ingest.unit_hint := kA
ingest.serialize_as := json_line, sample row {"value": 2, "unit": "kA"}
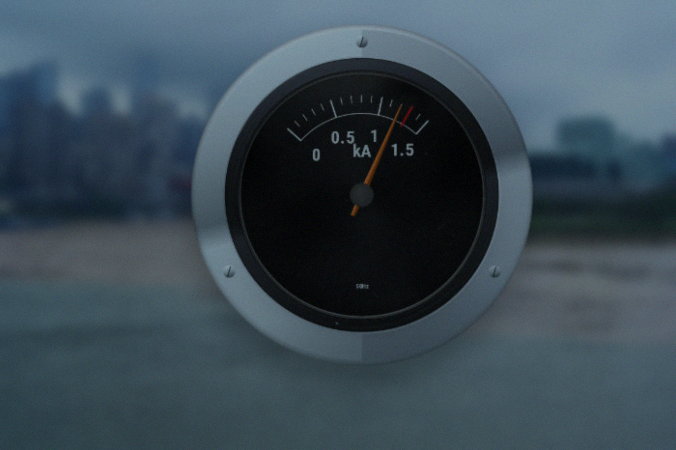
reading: {"value": 1.2, "unit": "kA"}
